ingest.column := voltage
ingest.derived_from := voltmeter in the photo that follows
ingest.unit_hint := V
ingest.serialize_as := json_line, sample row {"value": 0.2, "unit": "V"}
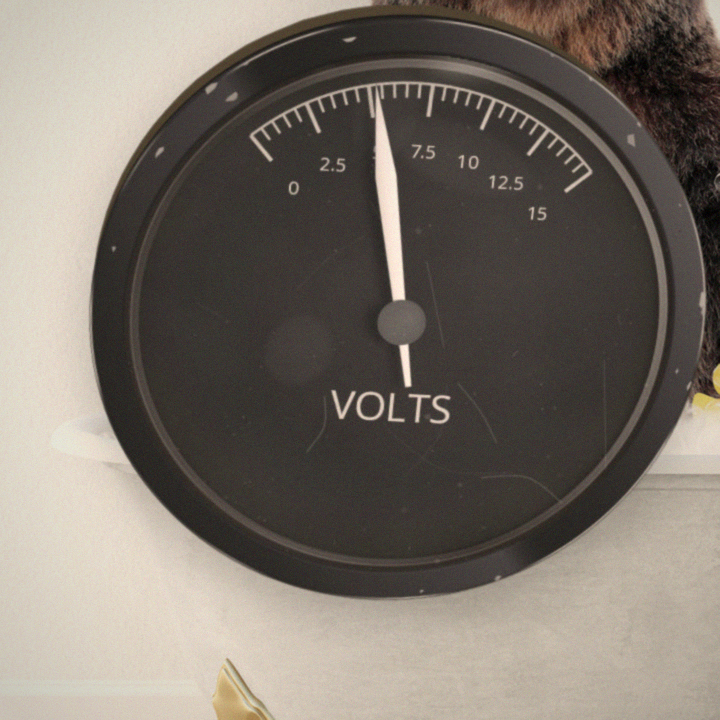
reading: {"value": 5.25, "unit": "V"}
